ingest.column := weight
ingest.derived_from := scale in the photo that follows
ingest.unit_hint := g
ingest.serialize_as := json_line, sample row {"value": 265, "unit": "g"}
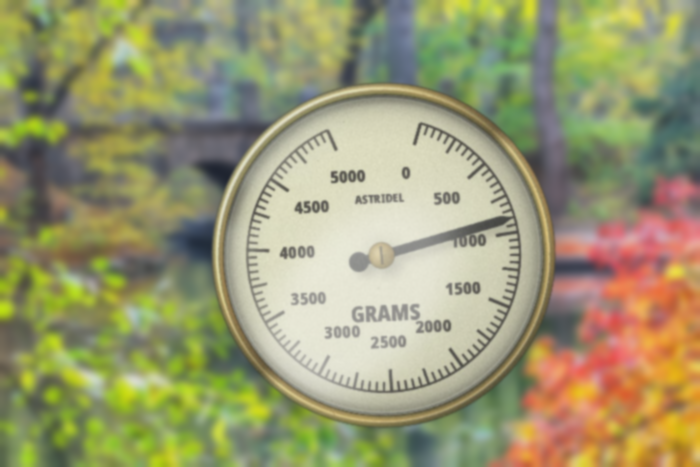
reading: {"value": 900, "unit": "g"}
